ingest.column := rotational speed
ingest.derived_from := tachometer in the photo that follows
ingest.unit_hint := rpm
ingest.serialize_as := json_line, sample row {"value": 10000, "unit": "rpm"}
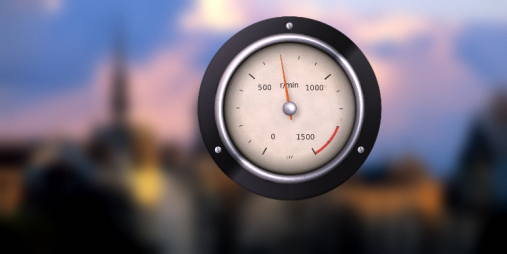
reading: {"value": 700, "unit": "rpm"}
